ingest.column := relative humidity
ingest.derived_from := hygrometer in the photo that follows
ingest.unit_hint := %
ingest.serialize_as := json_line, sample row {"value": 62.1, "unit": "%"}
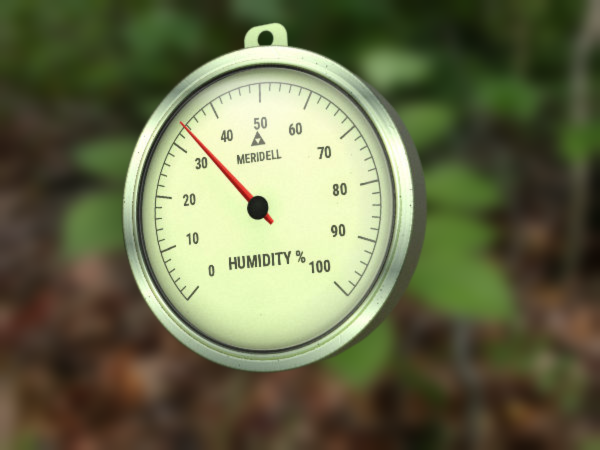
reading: {"value": 34, "unit": "%"}
